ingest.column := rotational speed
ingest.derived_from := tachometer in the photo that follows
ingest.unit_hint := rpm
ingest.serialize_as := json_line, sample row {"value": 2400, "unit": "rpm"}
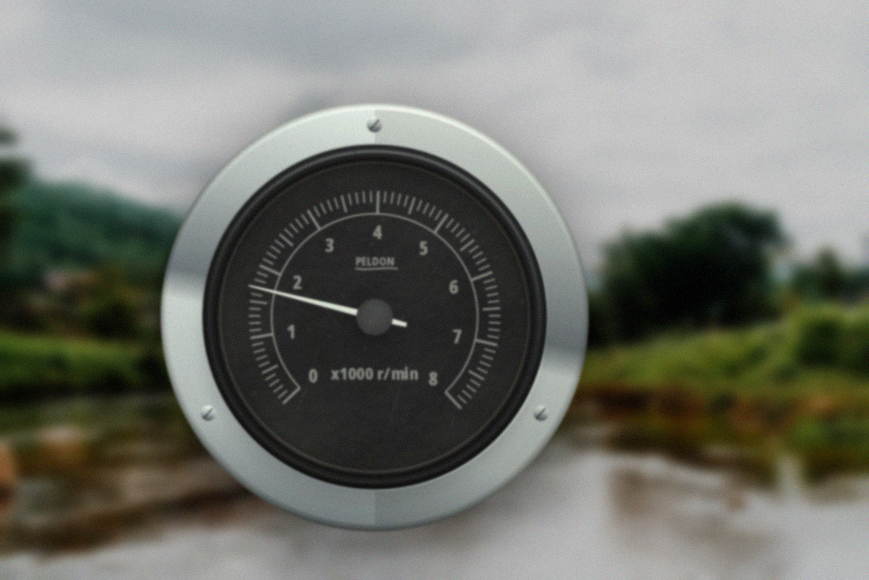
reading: {"value": 1700, "unit": "rpm"}
